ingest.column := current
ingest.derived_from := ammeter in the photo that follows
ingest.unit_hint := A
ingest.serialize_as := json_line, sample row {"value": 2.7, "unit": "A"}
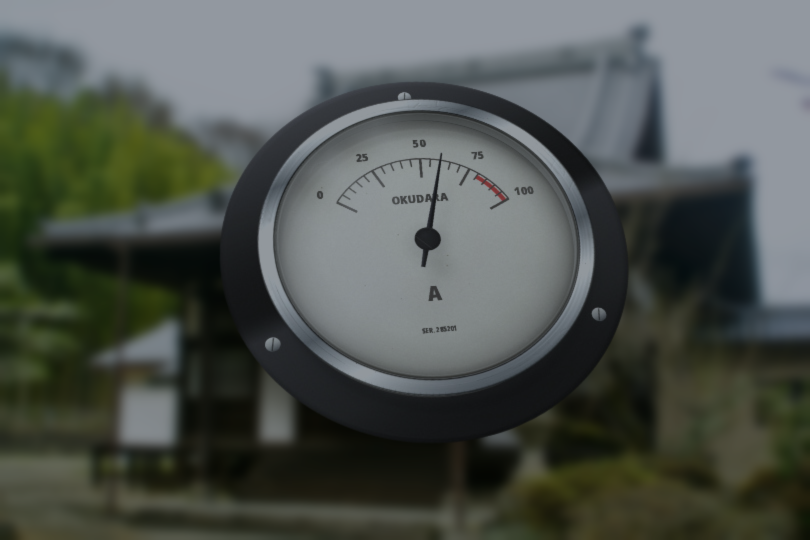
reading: {"value": 60, "unit": "A"}
